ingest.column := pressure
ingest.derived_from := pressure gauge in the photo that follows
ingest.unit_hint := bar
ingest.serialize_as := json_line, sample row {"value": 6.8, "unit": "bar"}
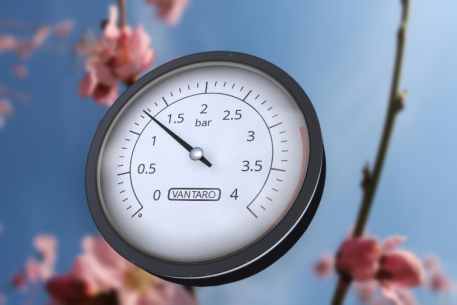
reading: {"value": 1.25, "unit": "bar"}
